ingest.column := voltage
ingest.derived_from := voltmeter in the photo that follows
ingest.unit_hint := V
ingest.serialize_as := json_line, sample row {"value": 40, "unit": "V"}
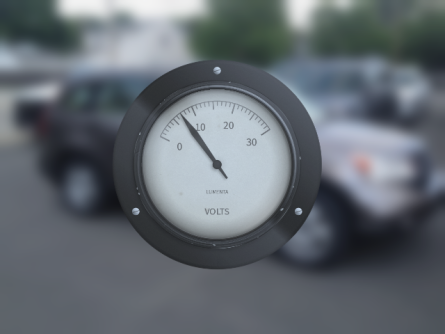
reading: {"value": 7, "unit": "V"}
